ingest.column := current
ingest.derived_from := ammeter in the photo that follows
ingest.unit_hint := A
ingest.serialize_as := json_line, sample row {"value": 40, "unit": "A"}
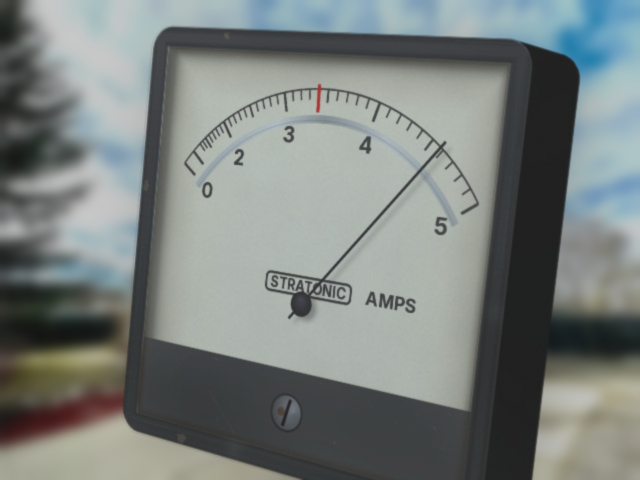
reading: {"value": 4.6, "unit": "A"}
